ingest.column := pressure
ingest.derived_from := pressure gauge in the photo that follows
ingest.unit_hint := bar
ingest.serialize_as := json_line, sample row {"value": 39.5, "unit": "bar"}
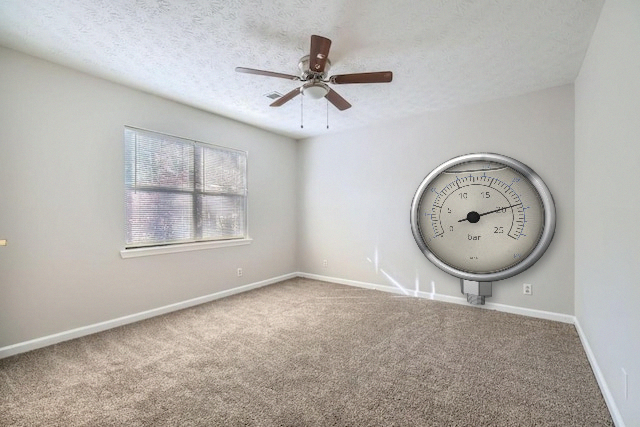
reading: {"value": 20, "unit": "bar"}
